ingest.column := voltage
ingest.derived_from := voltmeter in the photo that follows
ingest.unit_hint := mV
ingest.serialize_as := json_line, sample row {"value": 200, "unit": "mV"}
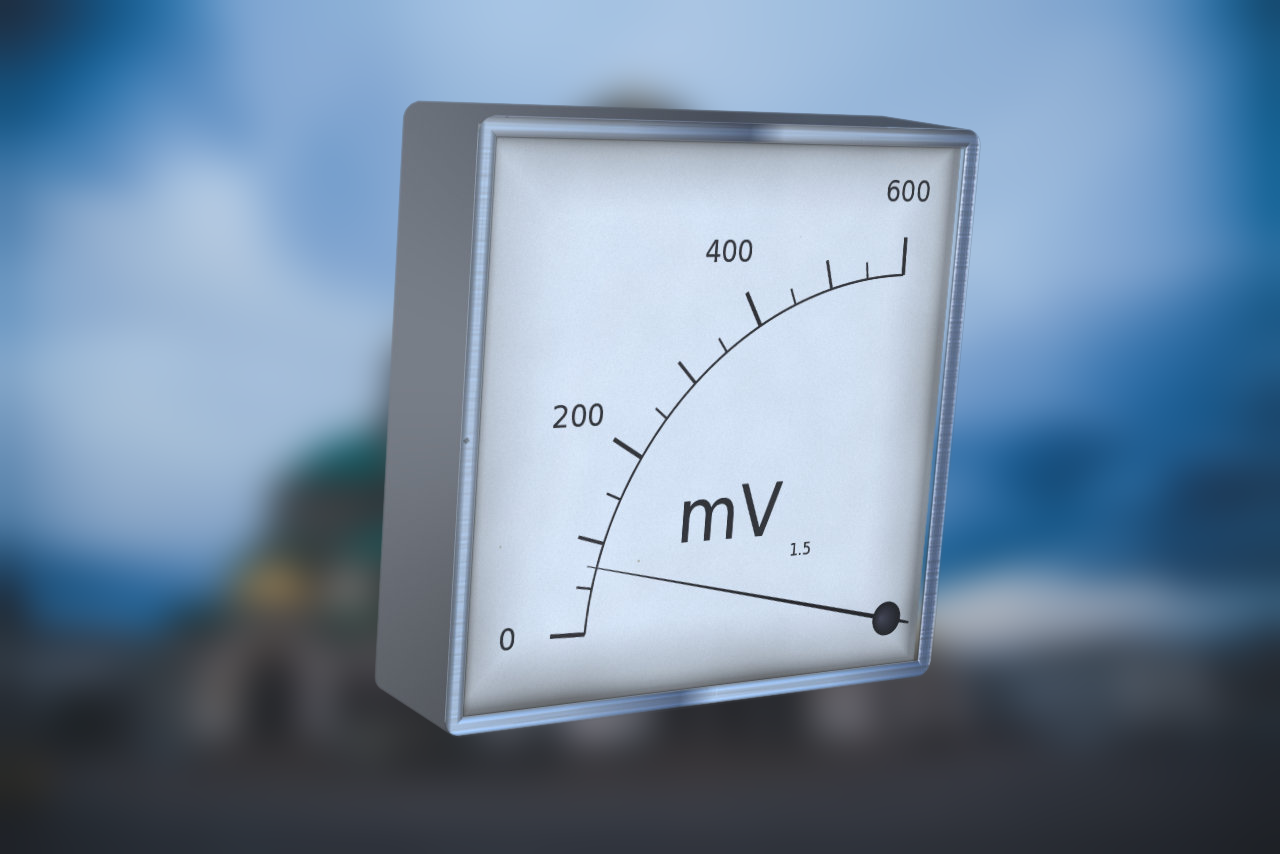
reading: {"value": 75, "unit": "mV"}
